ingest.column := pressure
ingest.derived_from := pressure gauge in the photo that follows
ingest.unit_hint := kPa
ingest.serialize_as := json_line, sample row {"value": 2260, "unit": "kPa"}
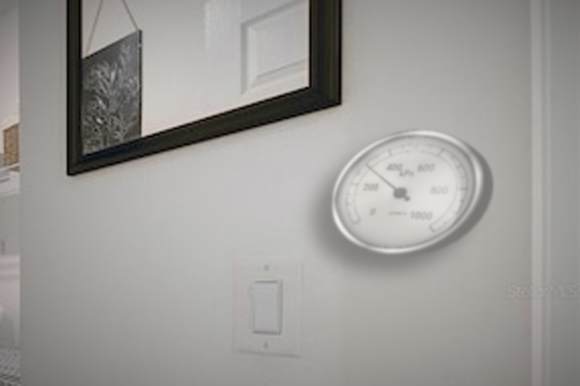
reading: {"value": 300, "unit": "kPa"}
